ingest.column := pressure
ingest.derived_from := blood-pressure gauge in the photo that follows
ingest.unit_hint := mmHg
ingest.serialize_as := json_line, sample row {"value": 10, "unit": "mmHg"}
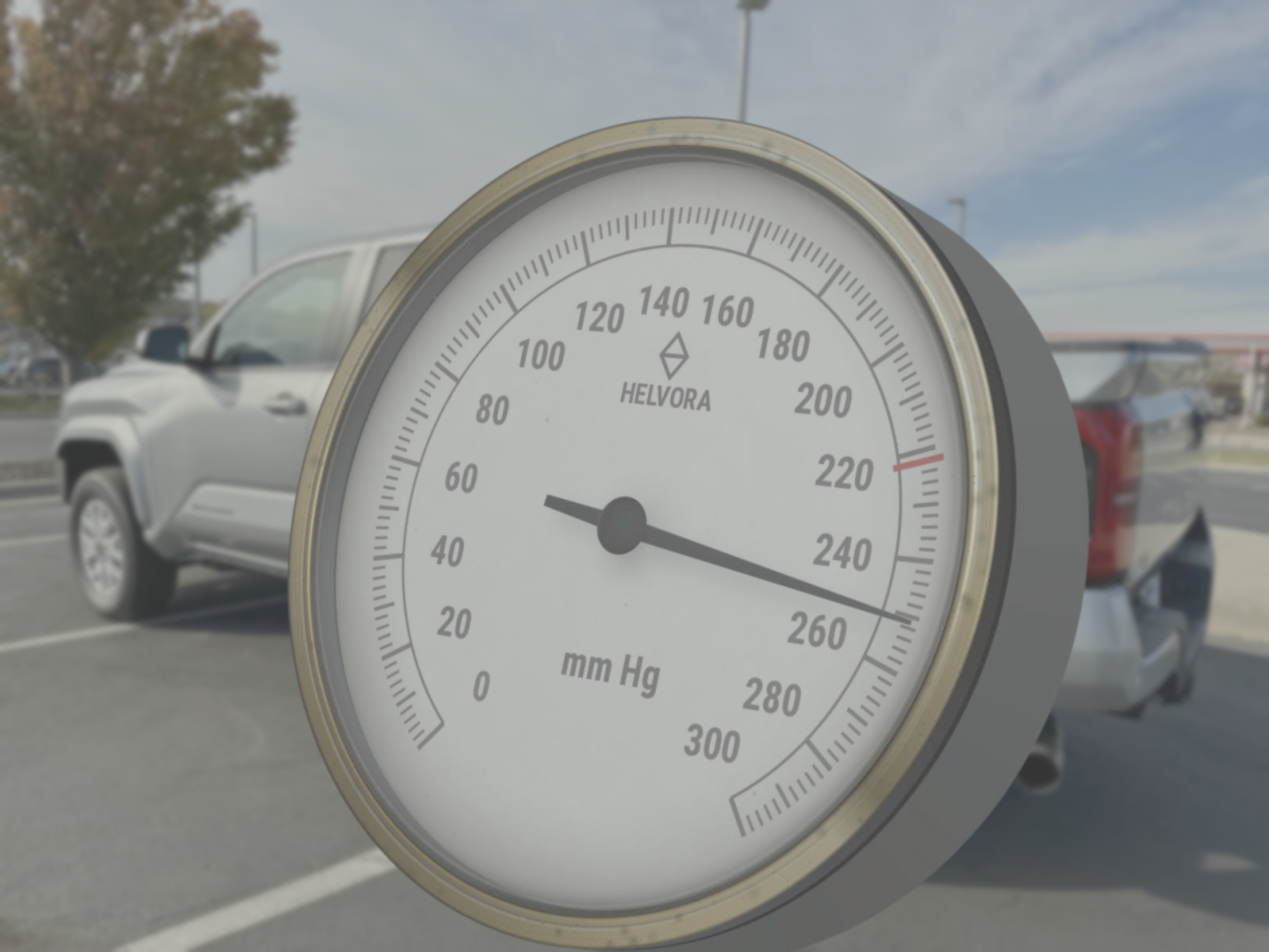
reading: {"value": 251, "unit": "mmHg"}
